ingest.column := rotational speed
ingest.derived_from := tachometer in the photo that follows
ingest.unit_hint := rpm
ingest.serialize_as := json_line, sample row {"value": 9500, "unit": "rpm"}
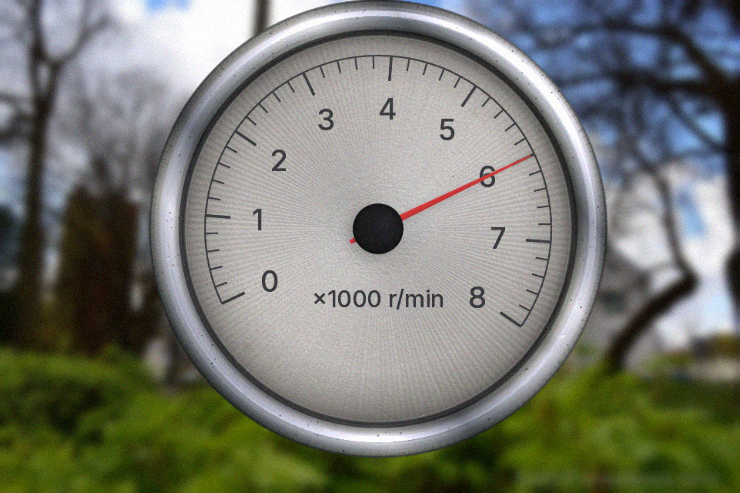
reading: {"value": 6000, "unit": "rpm"}
